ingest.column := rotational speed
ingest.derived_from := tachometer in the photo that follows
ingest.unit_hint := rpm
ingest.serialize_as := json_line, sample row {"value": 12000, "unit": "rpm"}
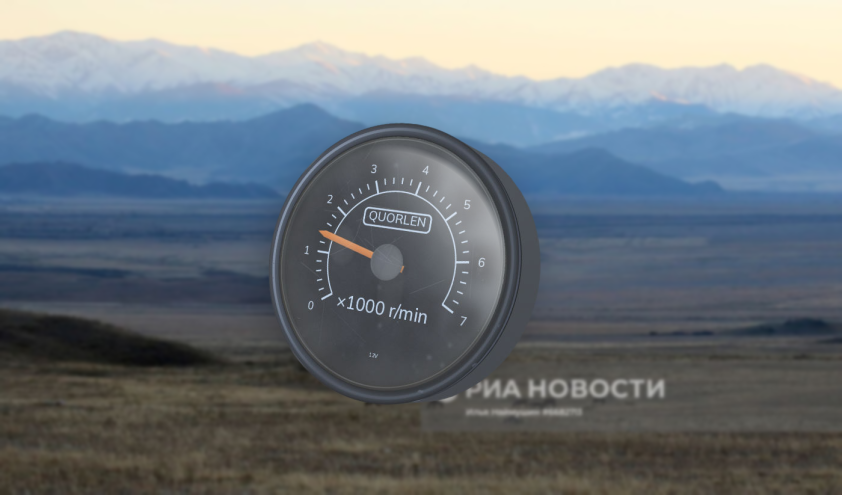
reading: {"value": 1400, "unit": "rpm"}
